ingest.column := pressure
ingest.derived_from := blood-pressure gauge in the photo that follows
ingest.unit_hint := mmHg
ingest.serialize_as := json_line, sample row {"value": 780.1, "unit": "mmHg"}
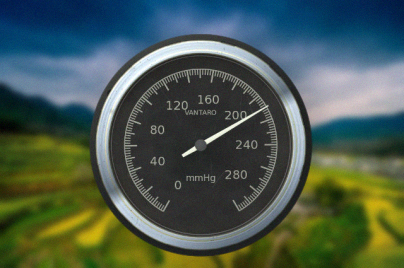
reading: {"value": 210, "unit": "mmHg"}
